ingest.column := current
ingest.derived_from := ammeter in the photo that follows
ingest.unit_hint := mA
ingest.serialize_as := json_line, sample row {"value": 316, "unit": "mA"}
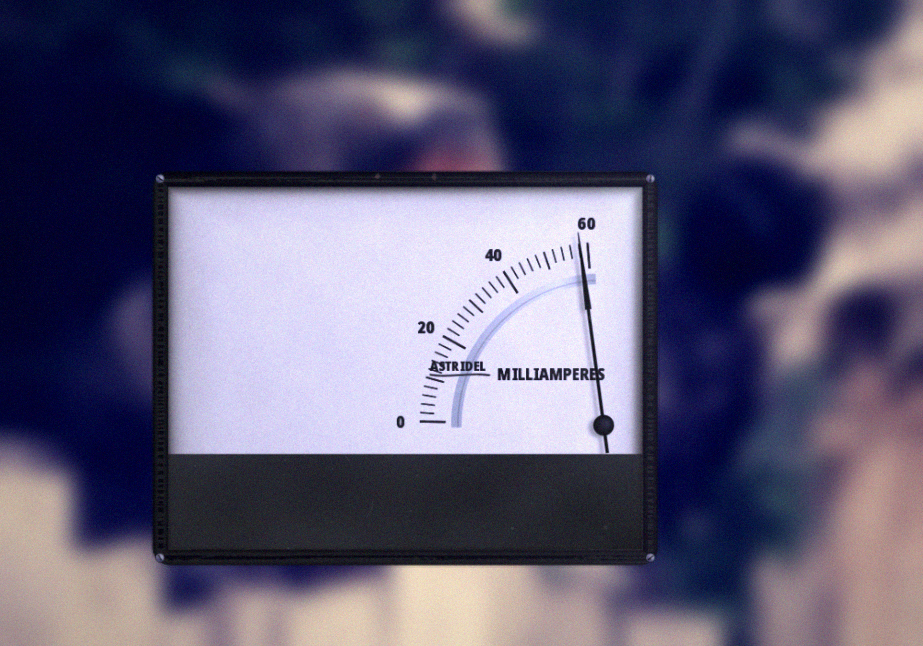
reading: {"value": 58, "unit": "mA"}
